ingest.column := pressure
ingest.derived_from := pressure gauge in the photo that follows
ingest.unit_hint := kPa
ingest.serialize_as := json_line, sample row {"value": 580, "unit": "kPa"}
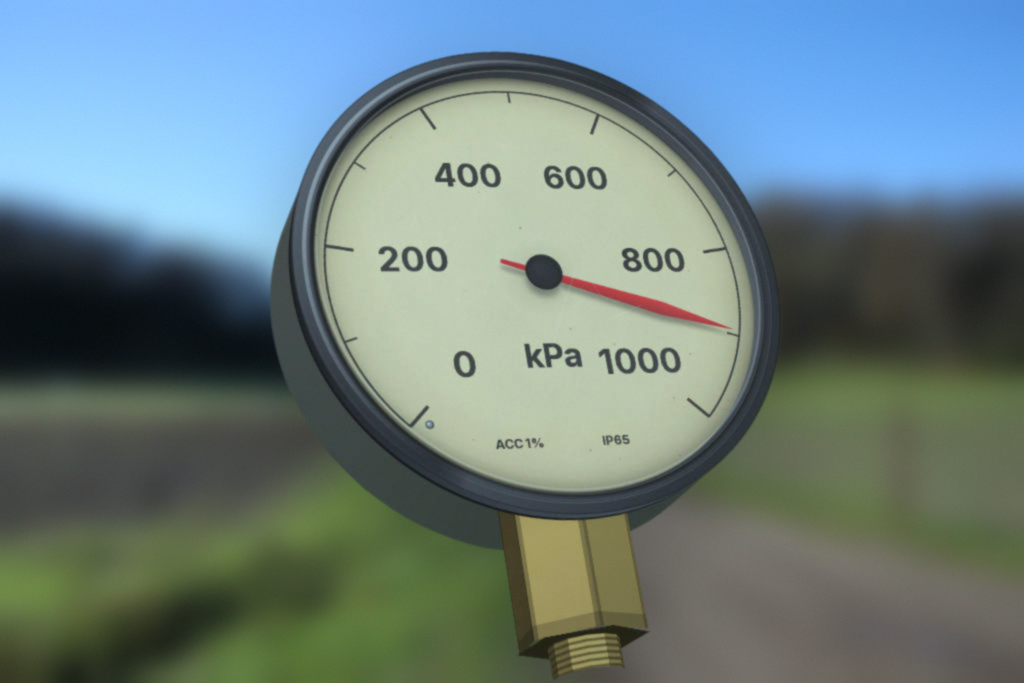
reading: {"value": 900, "unit": "kPa"}
